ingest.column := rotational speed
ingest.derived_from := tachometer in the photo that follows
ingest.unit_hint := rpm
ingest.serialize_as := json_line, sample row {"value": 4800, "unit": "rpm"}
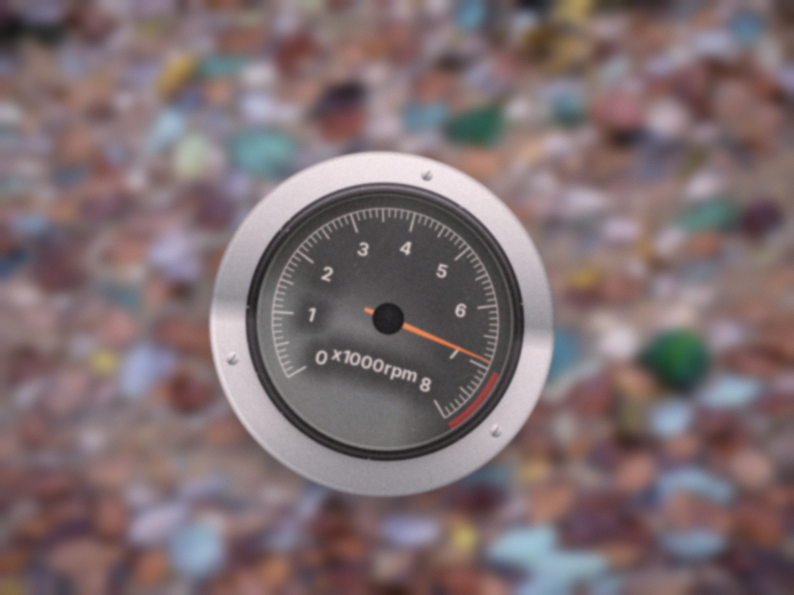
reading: {"value": 6900, "unit": "rpm"}
